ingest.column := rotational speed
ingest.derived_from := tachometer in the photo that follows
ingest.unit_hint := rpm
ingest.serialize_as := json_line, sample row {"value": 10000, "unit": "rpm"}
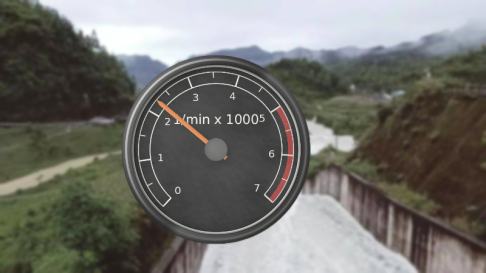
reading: {"value": 2250, "unit": "rpm"}
